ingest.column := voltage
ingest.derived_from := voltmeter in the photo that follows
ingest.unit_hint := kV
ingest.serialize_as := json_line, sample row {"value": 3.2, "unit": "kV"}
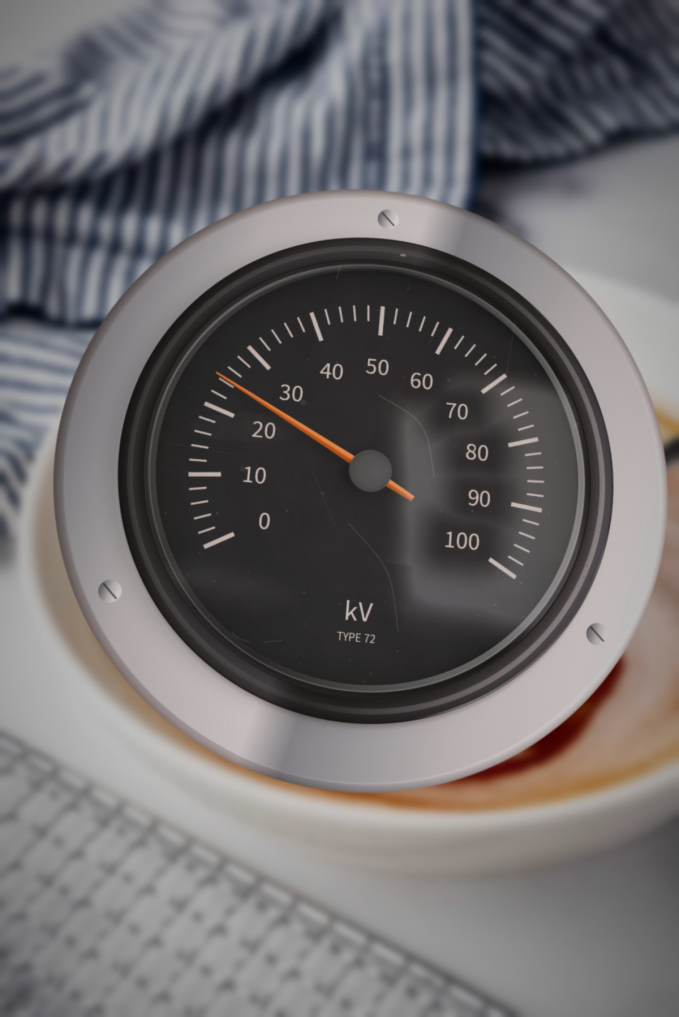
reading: {"value": 24, "unit": "kV"}
